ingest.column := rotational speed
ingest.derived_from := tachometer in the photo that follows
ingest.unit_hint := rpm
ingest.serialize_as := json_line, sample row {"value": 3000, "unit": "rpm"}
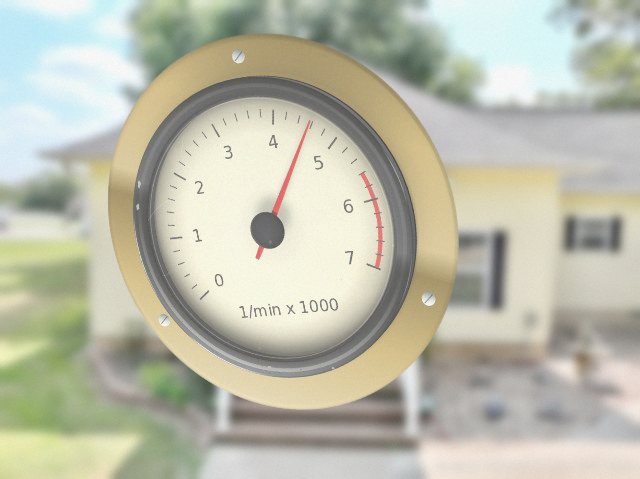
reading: {"value": 4600, "unit": "rpm"}
